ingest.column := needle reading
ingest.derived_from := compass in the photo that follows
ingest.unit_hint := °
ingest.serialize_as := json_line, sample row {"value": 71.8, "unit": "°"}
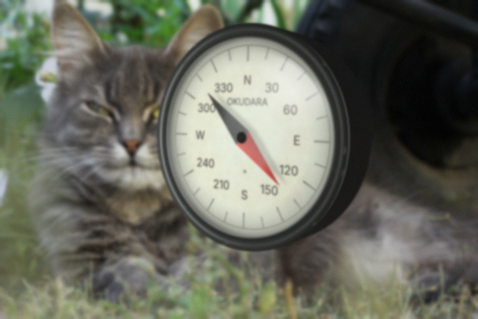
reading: {"value": 135, "unit": "°"}
